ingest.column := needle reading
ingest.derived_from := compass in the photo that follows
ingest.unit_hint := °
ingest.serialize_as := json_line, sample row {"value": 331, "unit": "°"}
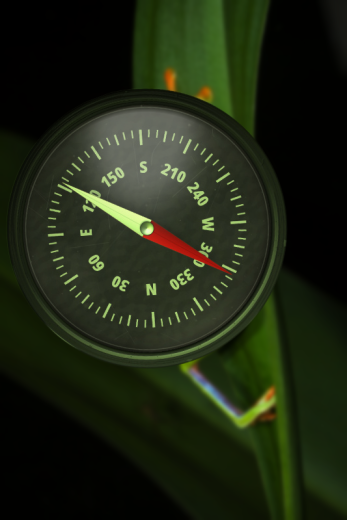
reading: {"value": 302.5, "unit": "°"}
